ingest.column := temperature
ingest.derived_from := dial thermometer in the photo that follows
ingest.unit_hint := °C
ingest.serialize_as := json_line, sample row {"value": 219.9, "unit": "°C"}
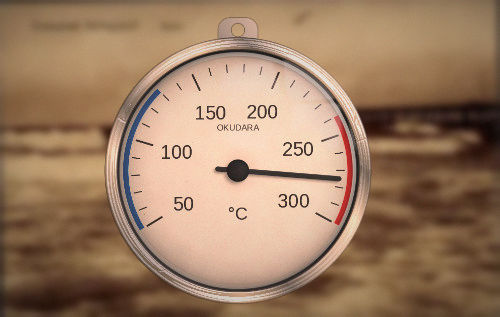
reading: {"value": 275, "unit": "°C"}
